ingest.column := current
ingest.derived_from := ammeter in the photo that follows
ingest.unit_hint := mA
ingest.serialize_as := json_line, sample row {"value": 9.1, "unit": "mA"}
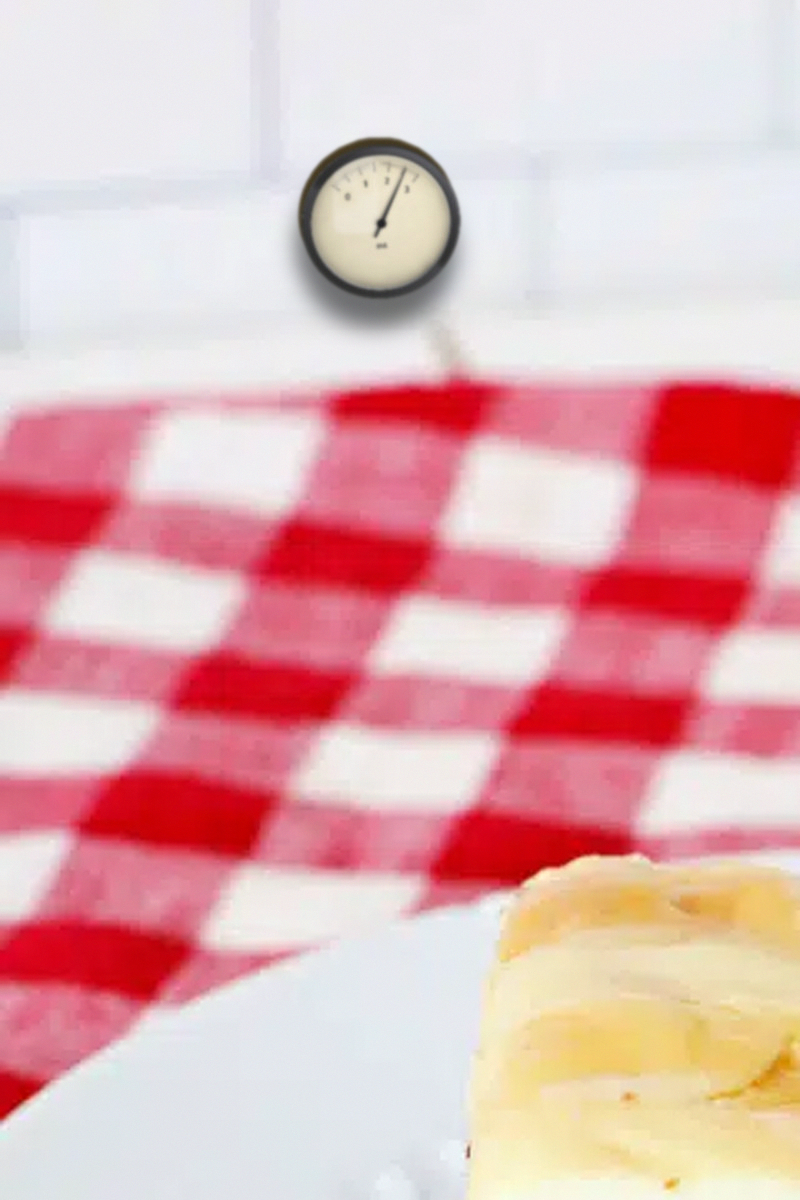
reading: {"value": 2.5, "unit": "mA"}
